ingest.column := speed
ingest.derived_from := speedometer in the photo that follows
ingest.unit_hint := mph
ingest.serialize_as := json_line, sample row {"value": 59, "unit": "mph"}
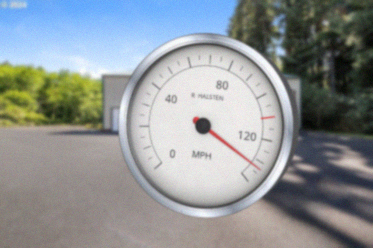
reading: {"value": 132.5, "unit": "mph"}
